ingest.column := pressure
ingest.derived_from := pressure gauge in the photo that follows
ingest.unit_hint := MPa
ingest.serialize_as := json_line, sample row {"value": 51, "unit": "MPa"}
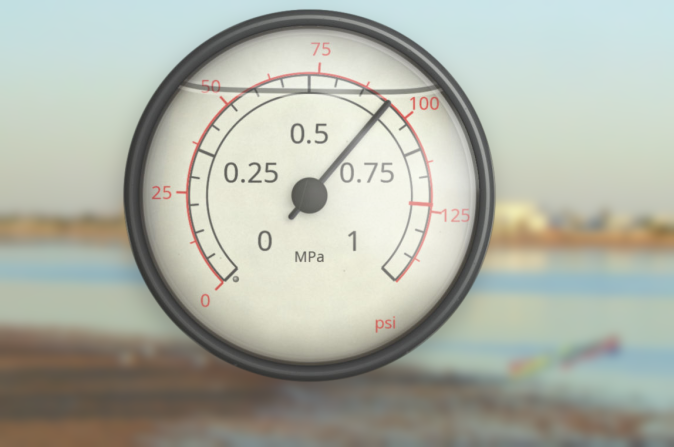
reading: {"value": 0.65, "unit": "MPa"}
